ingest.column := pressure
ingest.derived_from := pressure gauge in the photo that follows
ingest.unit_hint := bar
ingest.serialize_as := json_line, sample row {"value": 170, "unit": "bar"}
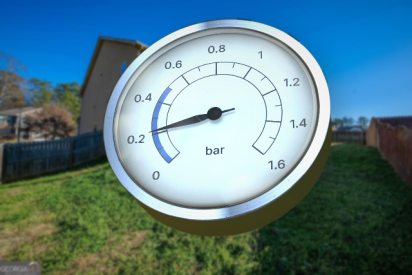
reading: {"value": 0.2, "unit": "bar"}
